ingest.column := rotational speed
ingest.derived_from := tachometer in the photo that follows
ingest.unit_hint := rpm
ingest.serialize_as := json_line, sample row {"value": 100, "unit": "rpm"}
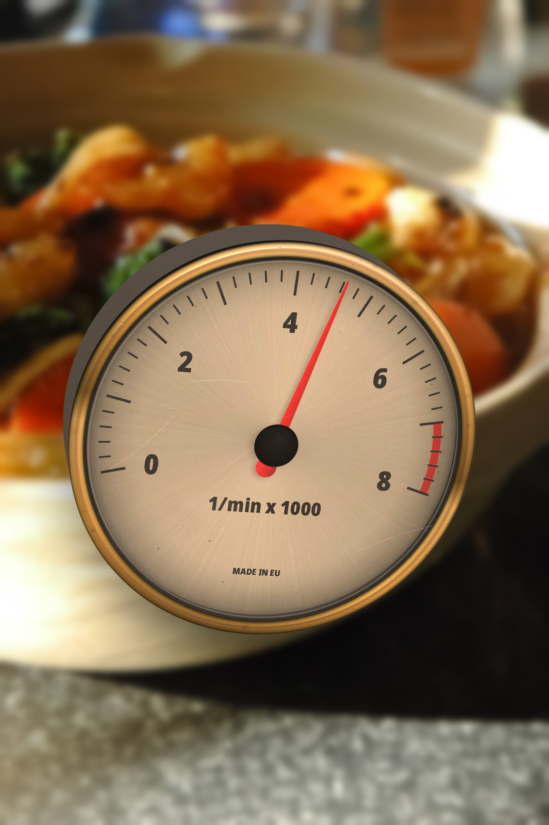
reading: {"value": 4600, "unit": "rpm"}
